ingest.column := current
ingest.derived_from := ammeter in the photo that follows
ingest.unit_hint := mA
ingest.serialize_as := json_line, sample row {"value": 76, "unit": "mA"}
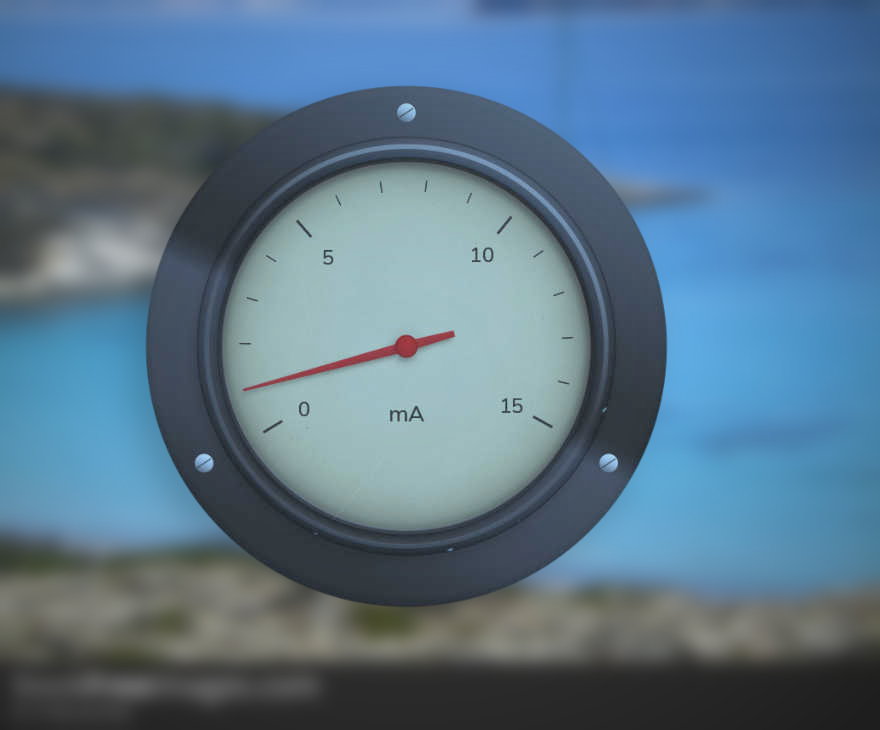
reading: {"value": 1, "unit": "mA"}
